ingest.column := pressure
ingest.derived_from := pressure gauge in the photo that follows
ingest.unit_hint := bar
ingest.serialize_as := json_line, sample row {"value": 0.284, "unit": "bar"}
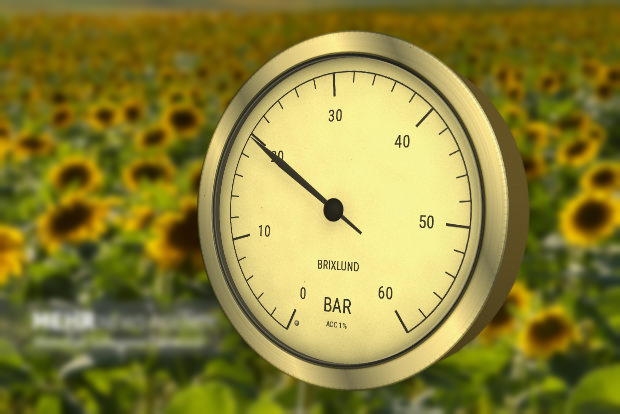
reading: {"value": 20, "unit": "bar"}
